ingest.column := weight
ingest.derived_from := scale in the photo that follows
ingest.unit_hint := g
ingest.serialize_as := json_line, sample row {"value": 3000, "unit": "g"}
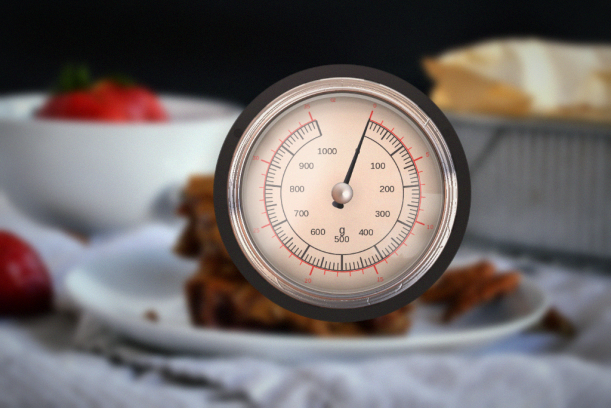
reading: {"value": 0, "unit": "g"}
